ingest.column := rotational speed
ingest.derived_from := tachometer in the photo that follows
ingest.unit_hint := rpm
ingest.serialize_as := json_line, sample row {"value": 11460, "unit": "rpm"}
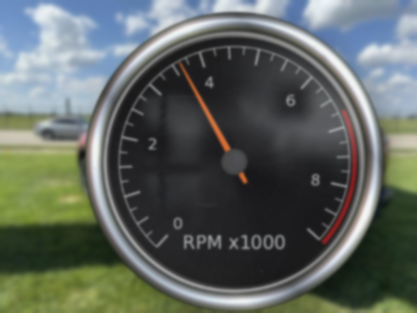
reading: {"value": 3625, "unit": "rpm"}
